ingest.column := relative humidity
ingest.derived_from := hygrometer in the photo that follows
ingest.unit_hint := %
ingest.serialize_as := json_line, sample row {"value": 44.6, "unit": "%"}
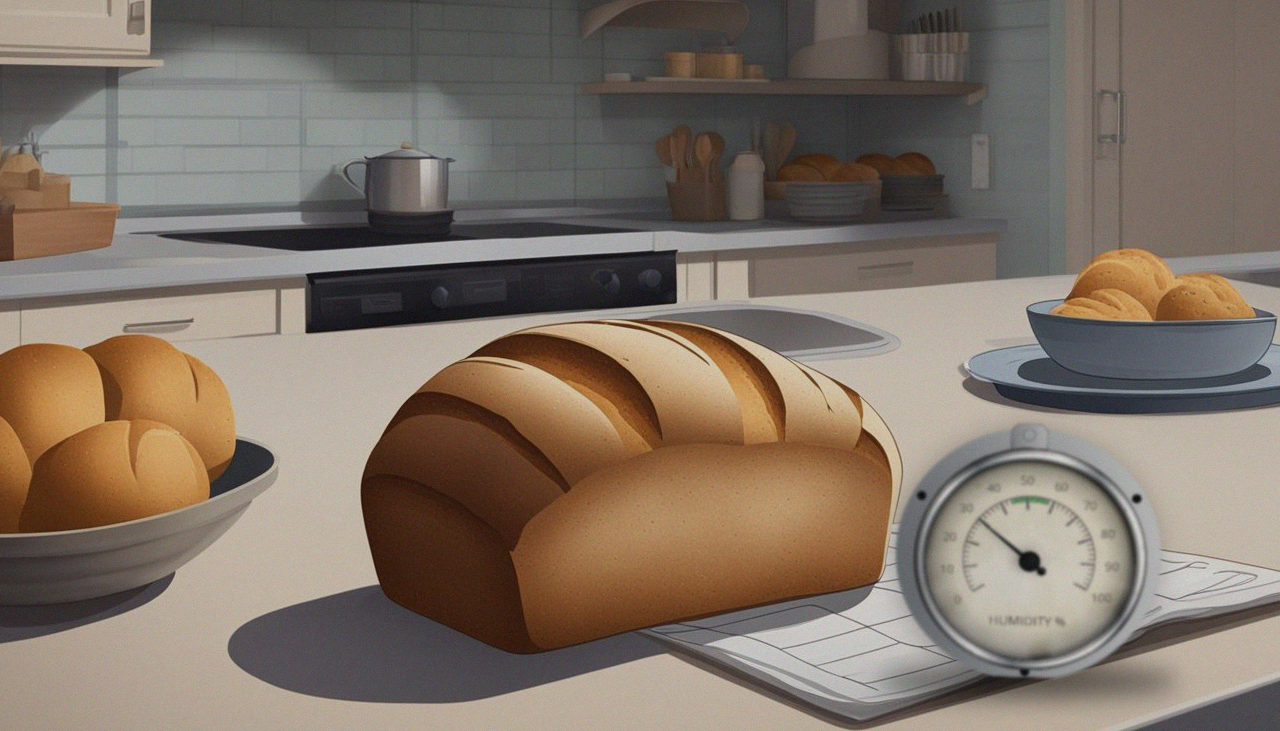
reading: {"value": 30, "unit": "%"}
